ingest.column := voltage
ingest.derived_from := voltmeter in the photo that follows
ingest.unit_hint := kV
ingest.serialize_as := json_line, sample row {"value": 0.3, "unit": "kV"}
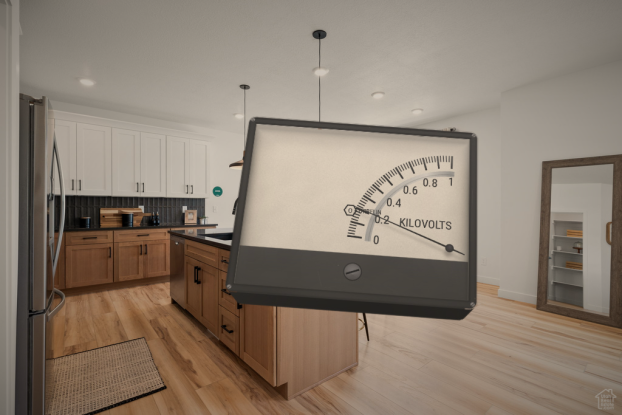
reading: {"value": 0.2, "unit": "kV"}
